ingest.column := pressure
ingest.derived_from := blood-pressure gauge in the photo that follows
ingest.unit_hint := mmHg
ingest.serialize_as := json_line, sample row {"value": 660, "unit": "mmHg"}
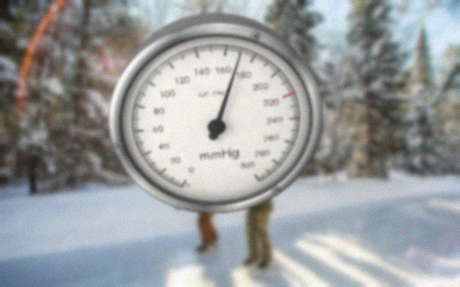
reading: {"value": 170, "unit": "mmHg"}
